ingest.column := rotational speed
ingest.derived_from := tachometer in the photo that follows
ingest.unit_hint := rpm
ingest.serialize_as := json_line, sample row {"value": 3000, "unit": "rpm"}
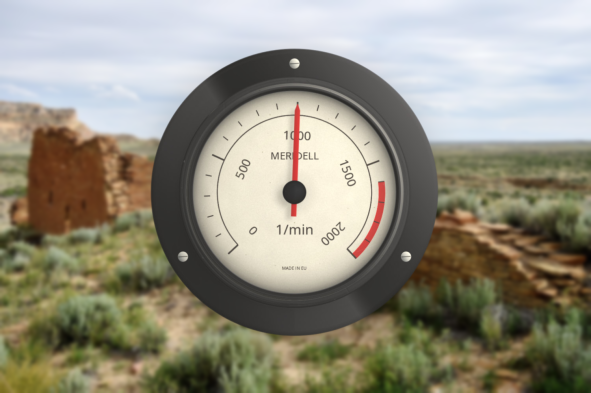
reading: {"value": 1000, "unit": "rpm"}
